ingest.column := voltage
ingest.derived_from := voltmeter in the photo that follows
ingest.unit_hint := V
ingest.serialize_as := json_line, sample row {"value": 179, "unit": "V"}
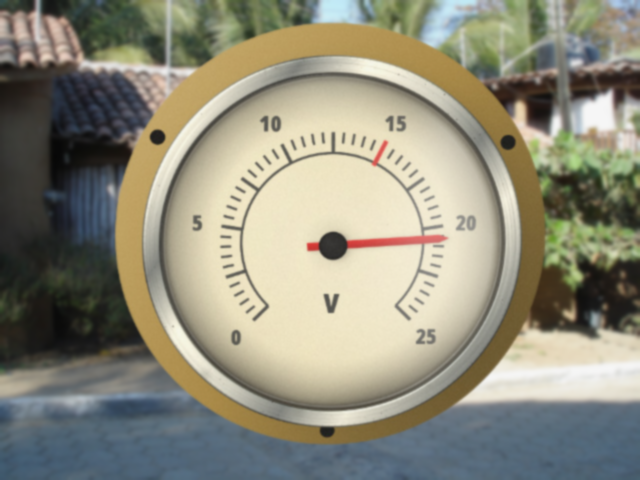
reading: {"value": 20.5, "unit": "V"}
